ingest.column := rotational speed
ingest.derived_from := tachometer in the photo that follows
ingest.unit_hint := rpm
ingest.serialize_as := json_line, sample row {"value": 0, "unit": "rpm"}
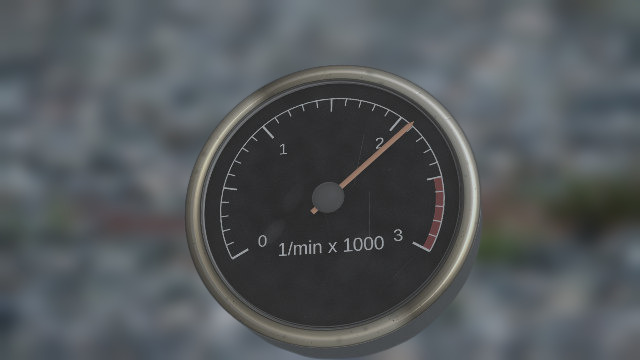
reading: {"value": 2100, "unit": "rpm"}
